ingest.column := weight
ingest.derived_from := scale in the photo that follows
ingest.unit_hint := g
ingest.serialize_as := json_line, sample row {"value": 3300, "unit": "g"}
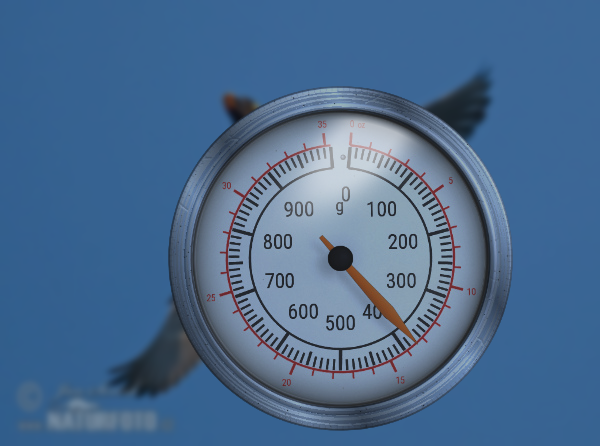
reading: {"value": 380, "unit": "g"}
